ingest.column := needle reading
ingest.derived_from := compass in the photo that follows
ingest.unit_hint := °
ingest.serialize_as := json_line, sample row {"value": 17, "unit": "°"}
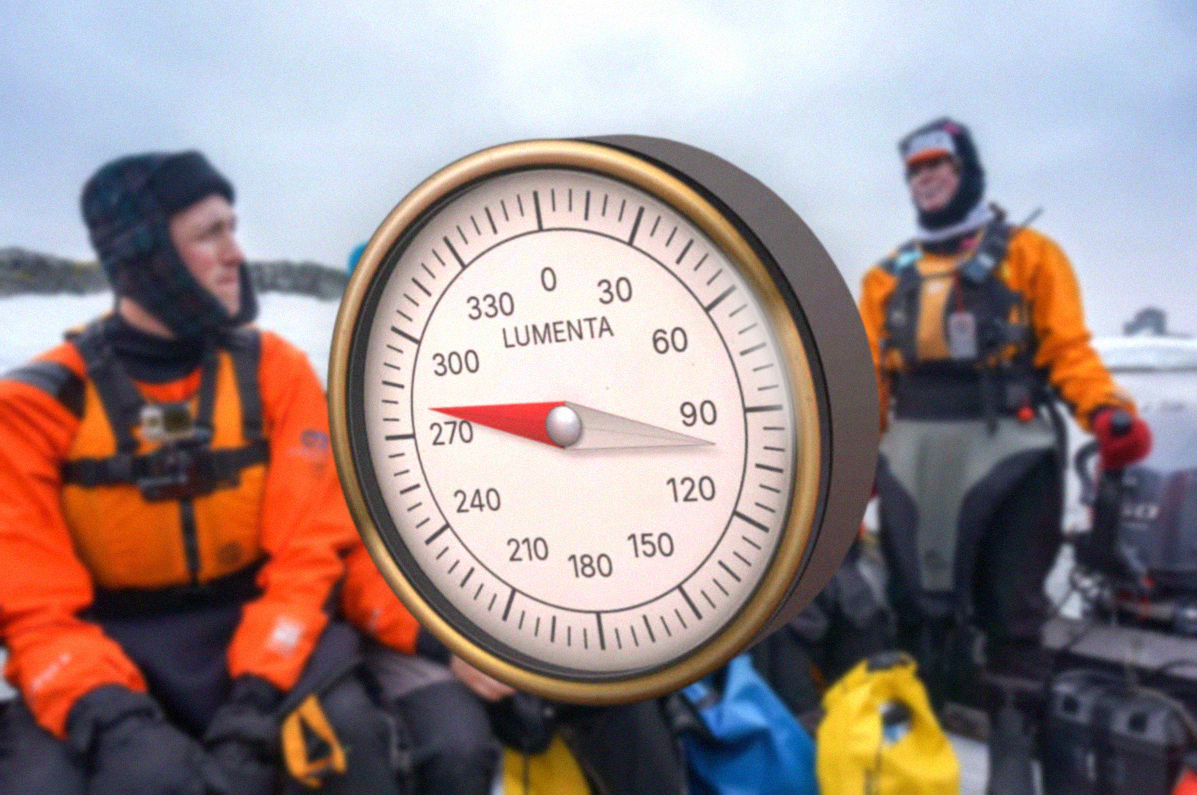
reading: {"value": 280, "unit": "°"}
